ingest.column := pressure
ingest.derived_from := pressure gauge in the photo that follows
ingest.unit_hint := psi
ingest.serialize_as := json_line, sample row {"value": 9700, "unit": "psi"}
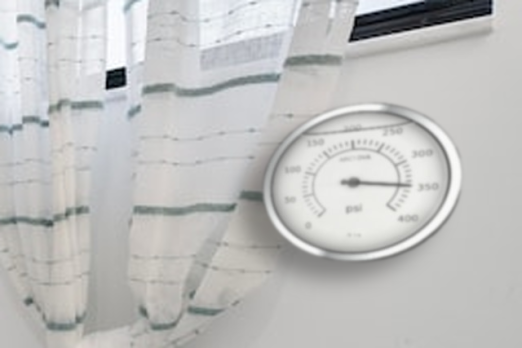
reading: {"value": 350, "unit": "psi"}
